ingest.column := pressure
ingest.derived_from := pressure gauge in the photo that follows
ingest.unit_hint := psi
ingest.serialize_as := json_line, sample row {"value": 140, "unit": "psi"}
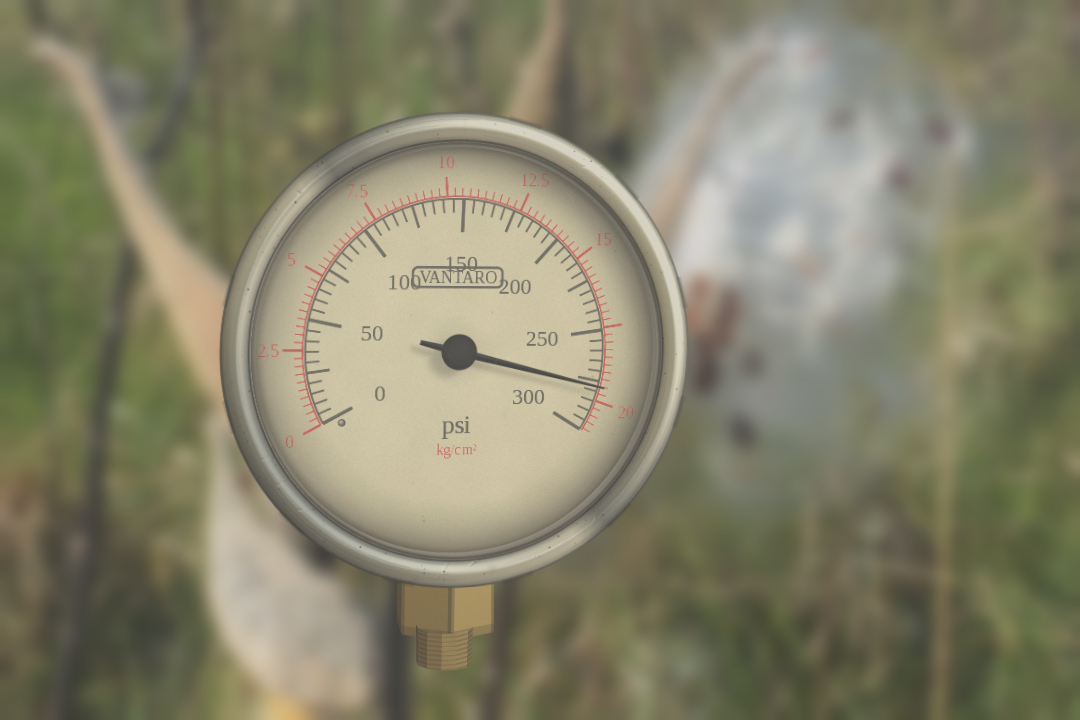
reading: {"value": 277.5, "unit": "psi"}
